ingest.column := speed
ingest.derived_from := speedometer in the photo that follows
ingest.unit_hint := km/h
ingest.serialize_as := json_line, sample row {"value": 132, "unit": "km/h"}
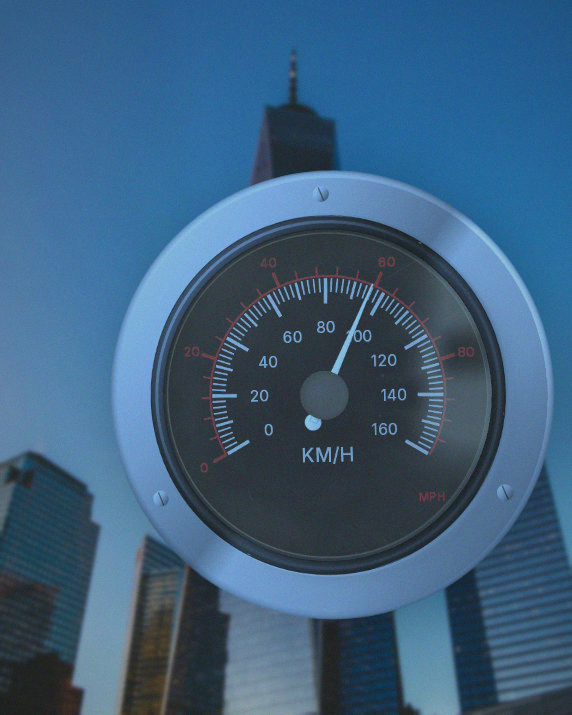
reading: {"value": 96, "unit": "km/h"}
